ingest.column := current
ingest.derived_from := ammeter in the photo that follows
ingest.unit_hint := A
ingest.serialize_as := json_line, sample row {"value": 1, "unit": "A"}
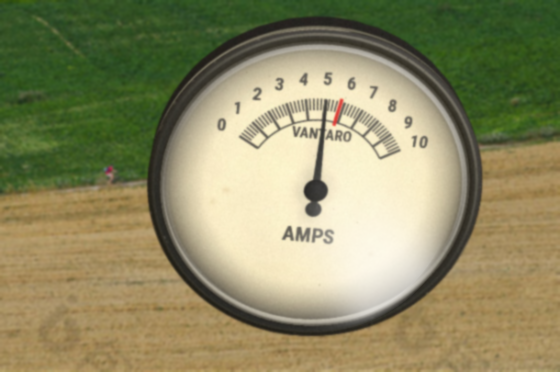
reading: {"value": 5, "unit": "A"}
